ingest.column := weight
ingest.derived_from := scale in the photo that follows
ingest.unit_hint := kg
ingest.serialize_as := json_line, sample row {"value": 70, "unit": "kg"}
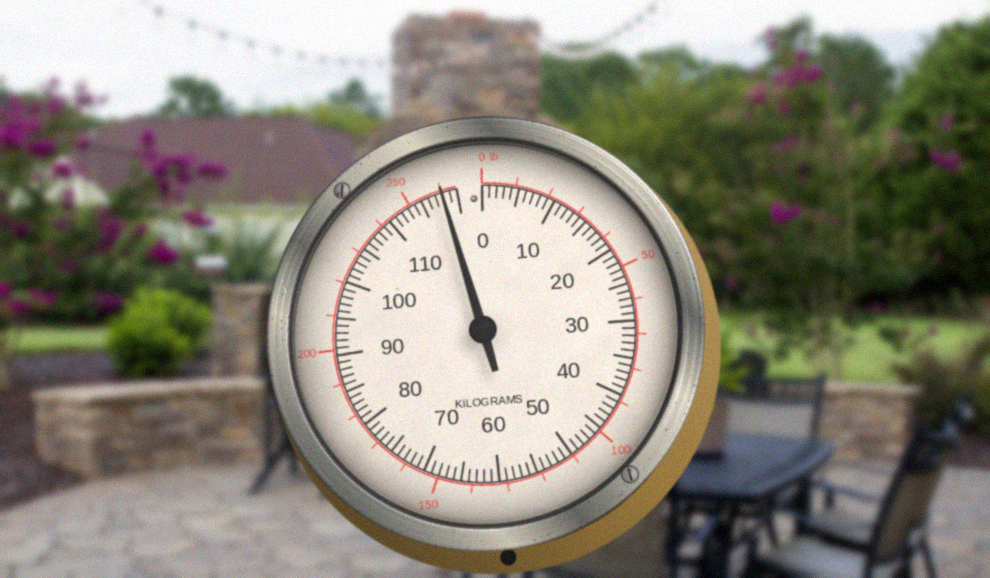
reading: {"value": 118, "unit": "kg"}
